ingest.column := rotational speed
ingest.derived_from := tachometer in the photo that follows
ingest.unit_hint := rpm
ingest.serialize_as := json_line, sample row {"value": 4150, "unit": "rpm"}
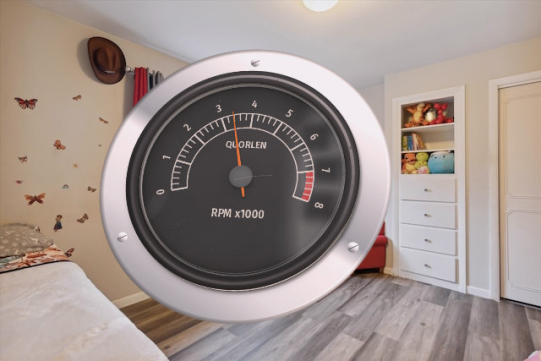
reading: {"value": 3400, "unit": "rpm"}
